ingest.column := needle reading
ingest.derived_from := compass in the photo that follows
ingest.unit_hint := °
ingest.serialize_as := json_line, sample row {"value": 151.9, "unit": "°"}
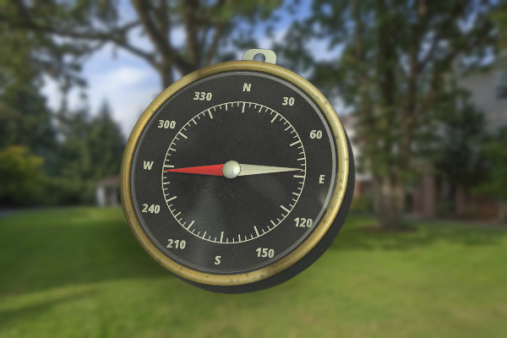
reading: {"value": 265, "unit": "°"}
